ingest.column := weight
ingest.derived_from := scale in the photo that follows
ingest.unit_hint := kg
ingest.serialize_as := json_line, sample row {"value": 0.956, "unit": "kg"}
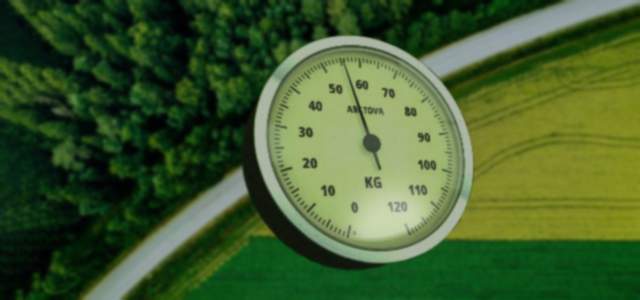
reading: {"value": 55, "unit": "kg"}
